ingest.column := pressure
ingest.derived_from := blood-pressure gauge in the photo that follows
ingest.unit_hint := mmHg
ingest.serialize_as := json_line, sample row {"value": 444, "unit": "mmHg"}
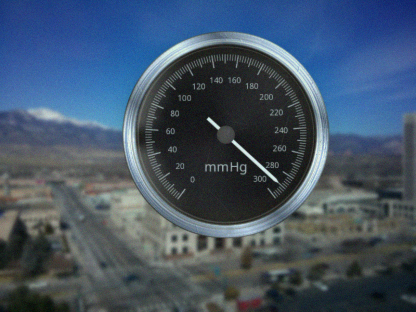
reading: {"value": 290, "unit": "mmHg"}
